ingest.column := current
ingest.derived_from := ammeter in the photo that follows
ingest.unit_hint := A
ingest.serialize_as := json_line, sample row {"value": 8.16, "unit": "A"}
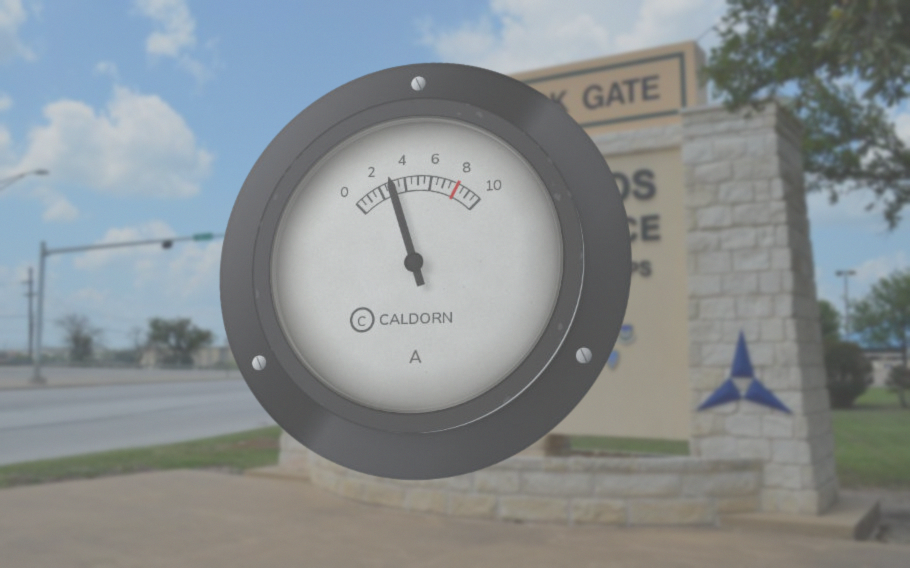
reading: {"value": 3, "unit": "A"}
